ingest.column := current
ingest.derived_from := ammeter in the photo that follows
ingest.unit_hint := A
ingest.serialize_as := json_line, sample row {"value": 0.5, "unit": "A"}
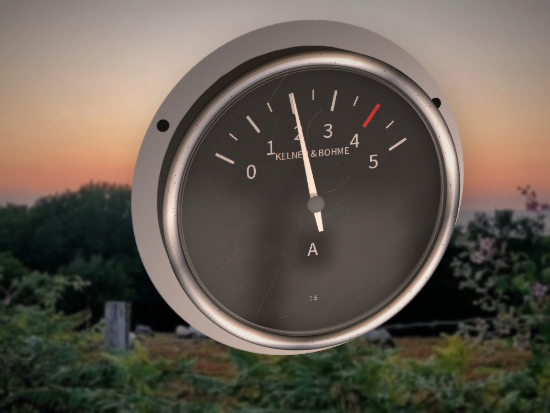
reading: {"value": 2, "unit": "A"}
